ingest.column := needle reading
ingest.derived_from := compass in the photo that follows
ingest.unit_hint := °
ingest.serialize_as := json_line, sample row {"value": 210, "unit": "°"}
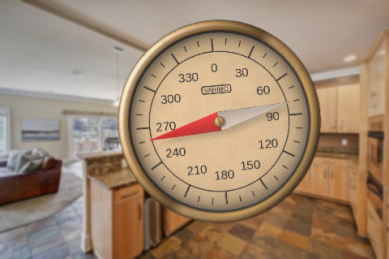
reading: {"value": 260, "unit": "°"}
